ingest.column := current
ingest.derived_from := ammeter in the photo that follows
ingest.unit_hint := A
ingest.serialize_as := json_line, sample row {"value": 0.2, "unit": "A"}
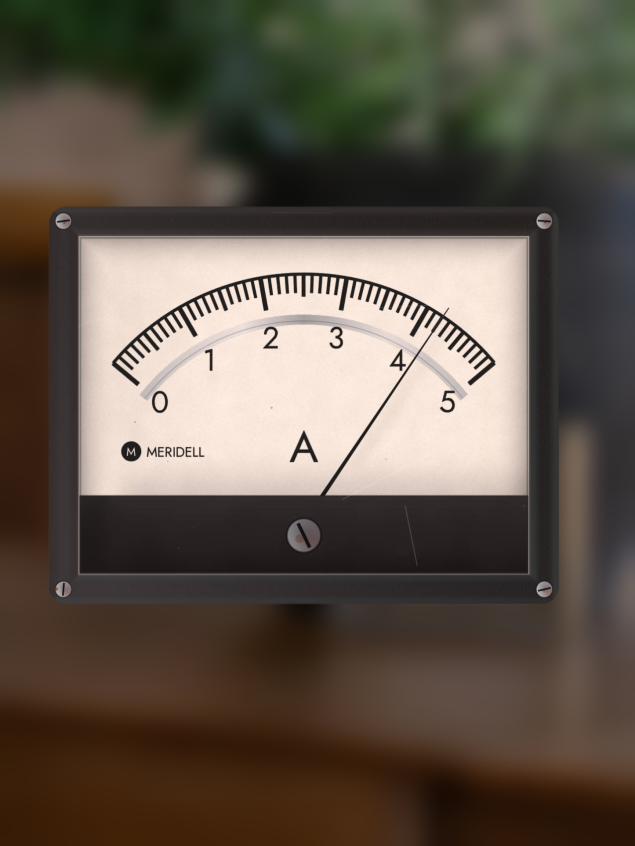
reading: {"value": 4.2, "unit": "A"}
